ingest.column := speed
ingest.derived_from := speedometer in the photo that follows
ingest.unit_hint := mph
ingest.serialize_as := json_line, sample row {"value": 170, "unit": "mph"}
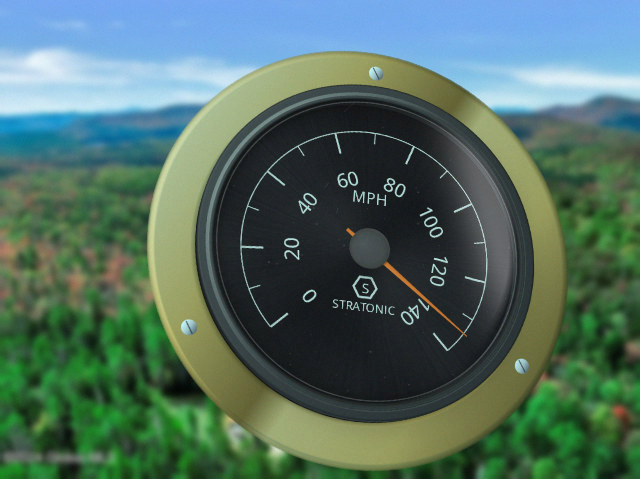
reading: {"value": 135, "unit": "mph"}
